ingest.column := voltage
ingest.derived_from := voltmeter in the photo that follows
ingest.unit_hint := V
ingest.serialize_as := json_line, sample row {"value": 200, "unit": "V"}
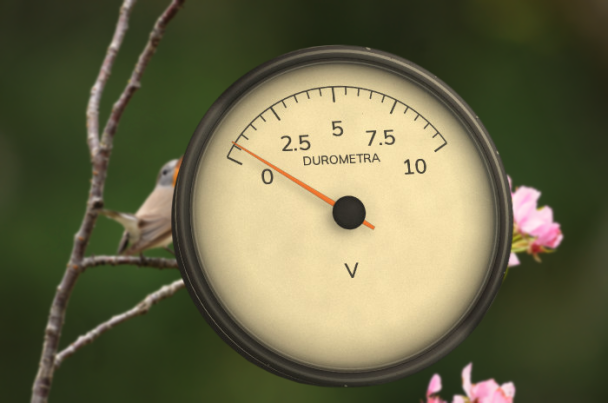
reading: {"value": 0.5, "unit": "V"}
